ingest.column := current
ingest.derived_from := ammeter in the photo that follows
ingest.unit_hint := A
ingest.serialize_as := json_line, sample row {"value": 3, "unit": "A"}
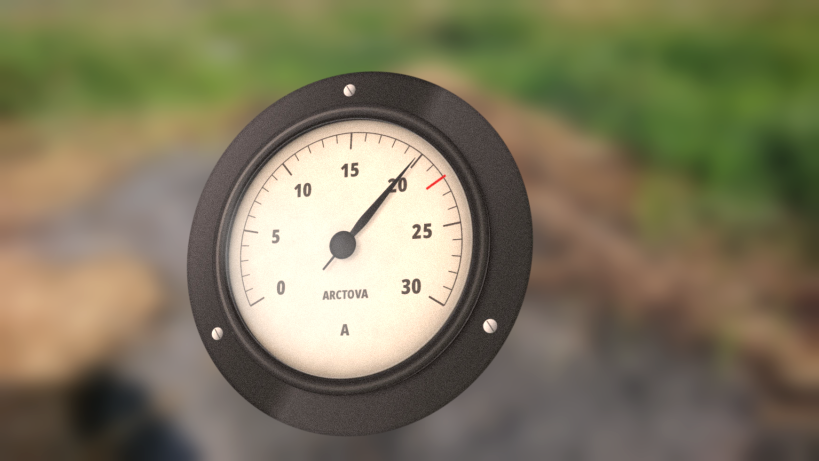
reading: {"value": 20, "unit": "A"}
